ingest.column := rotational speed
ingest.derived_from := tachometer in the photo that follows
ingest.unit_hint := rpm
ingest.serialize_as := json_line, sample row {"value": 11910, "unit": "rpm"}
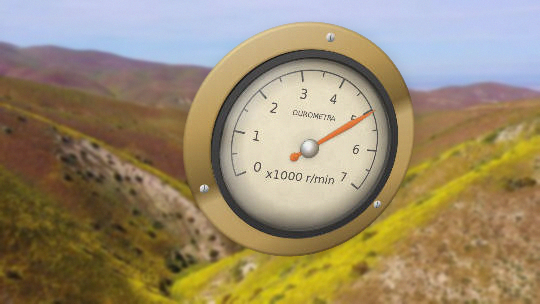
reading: {"value": 5000, "unit": "rpm"}
